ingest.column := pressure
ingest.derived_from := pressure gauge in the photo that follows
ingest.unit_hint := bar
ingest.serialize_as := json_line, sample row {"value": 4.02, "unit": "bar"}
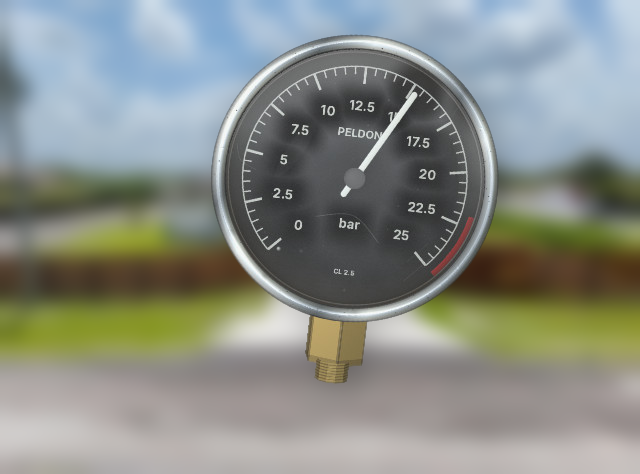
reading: {"value": 15.25, "unit": "bar"}
